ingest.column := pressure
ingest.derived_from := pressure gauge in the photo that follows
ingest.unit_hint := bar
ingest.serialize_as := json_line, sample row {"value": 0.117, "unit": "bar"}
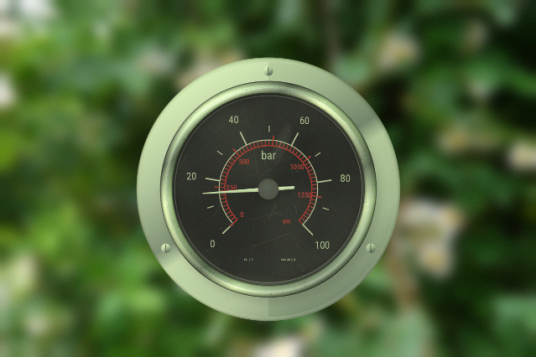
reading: {"value": 15, "unit": "bar"}
